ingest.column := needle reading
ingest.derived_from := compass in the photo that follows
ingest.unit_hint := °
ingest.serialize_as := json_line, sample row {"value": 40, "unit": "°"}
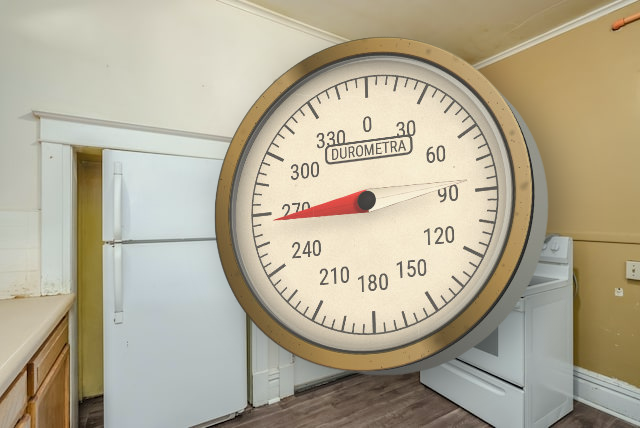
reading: {"value": 265, "unit": "°"}
